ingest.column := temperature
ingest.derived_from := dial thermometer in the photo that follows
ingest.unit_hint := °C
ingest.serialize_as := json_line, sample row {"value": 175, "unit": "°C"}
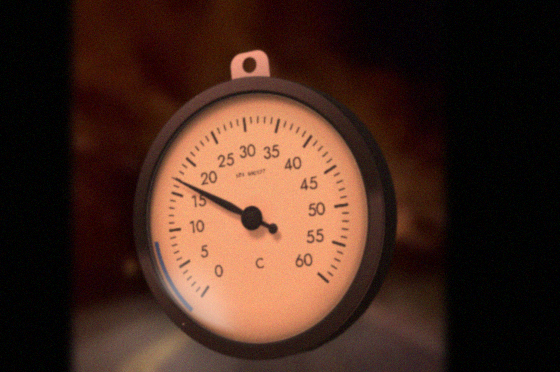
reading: {"value": 17, "unit": "°C"}
